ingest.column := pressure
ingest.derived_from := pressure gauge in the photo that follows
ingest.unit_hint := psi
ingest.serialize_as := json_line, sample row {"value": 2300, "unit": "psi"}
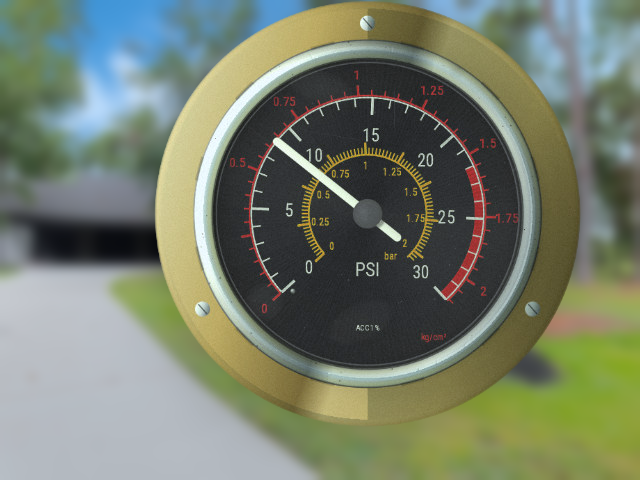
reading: {"value": 9, "unit": "psi"}
